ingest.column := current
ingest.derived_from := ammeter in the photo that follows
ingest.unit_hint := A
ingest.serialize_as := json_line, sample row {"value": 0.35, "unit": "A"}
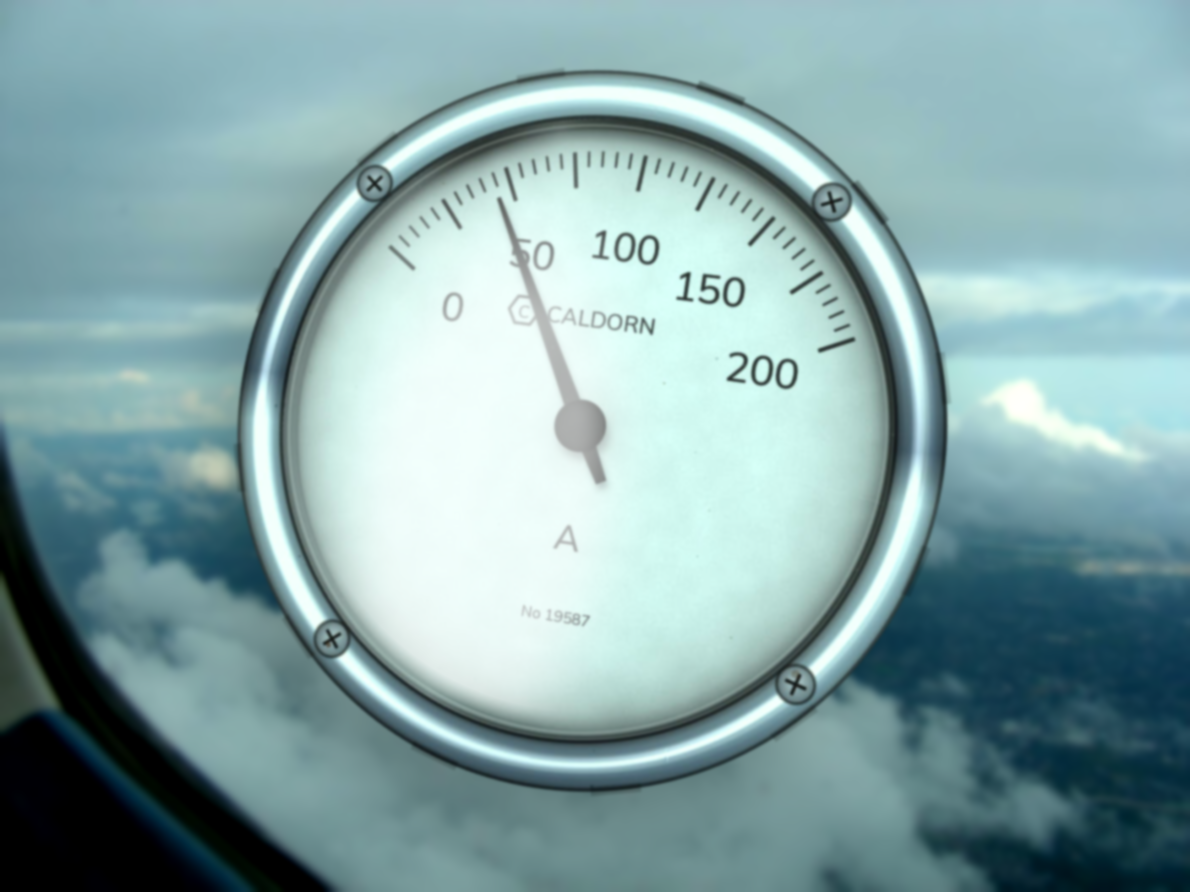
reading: {"value": 45, "unit": "A"}
